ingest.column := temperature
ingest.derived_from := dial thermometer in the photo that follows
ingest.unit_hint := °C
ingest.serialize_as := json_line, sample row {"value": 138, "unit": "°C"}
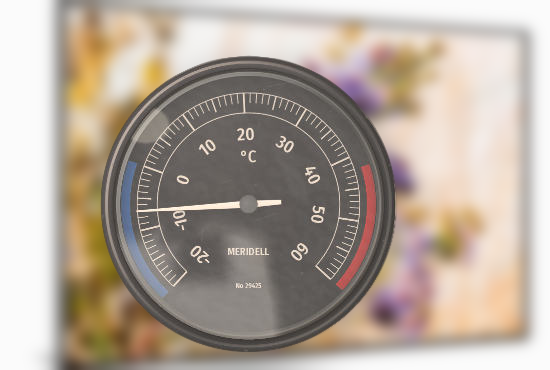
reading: {"value": -7, "unit": "°C"}
